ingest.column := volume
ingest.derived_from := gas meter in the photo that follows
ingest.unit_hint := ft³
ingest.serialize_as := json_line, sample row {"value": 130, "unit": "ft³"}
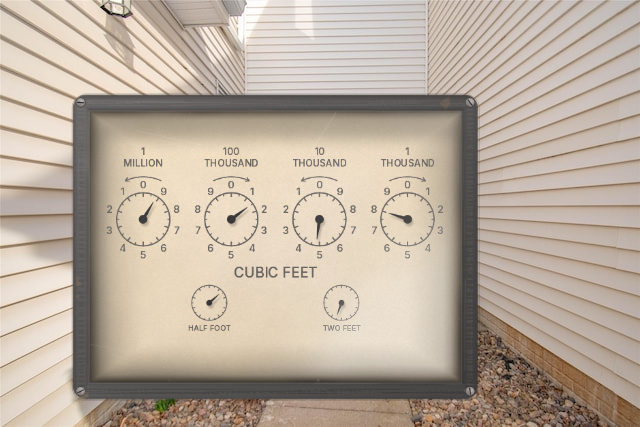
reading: {"value": 914800, "unit": "ft³"}
